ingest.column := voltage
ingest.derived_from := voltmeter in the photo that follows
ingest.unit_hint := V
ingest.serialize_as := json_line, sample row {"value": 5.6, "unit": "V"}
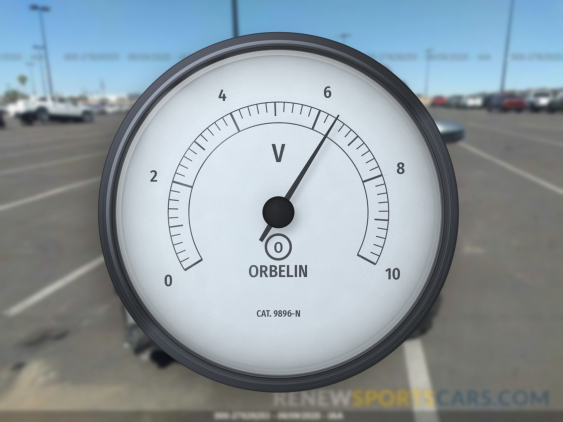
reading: {"value": 6.4, "unit": "V"}
